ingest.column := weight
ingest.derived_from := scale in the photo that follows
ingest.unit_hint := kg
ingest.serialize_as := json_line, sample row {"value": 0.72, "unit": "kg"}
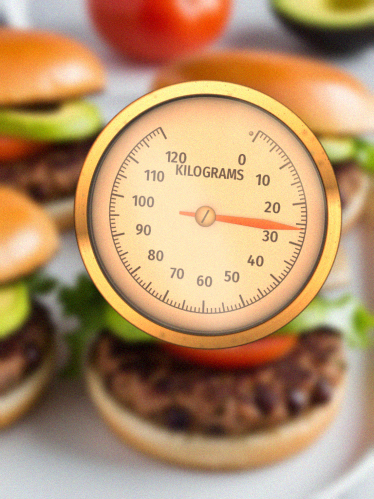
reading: {"value": 26, "unit": "kg"}
